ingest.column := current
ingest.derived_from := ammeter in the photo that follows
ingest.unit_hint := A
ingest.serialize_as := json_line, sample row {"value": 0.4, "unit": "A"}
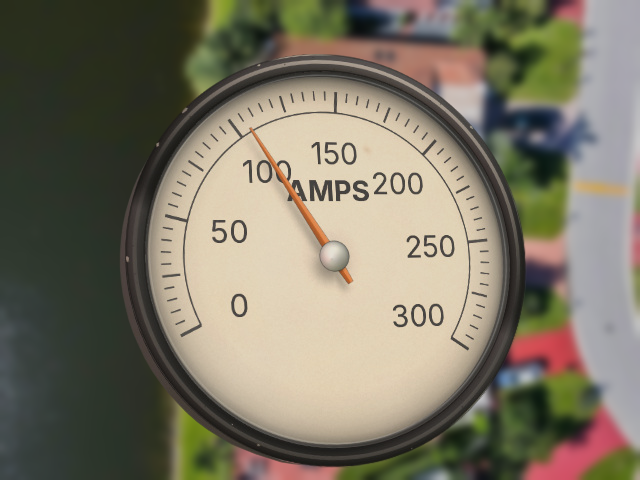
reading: {"value": 105, "unit": "A"}
